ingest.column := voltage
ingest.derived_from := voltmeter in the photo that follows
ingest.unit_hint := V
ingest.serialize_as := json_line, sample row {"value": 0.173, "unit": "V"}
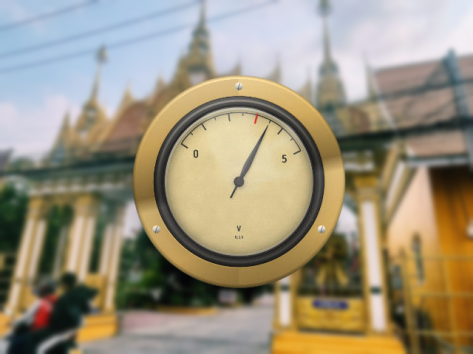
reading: {"value": 3.5, "unit": "V"}
